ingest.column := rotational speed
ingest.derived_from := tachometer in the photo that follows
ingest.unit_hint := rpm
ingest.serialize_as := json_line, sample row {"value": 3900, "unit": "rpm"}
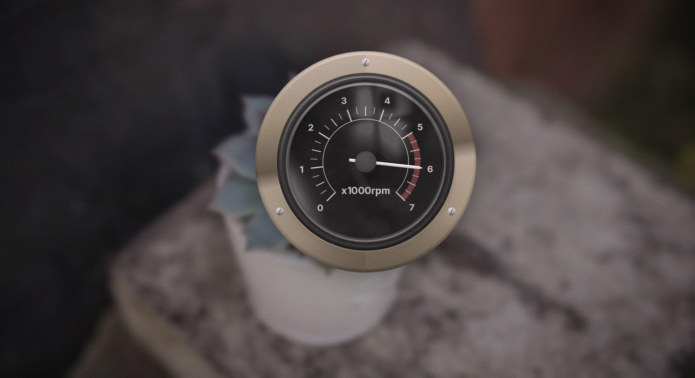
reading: {"value": 6000, "unit": "rpm"}
